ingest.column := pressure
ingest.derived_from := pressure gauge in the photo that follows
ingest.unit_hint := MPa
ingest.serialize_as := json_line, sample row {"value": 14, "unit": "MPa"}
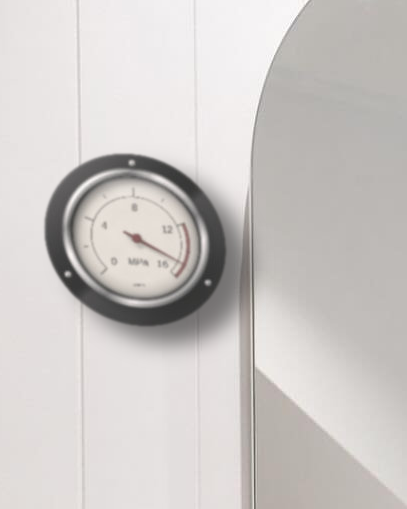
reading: {"value": 15, "unit": "MPa"}
